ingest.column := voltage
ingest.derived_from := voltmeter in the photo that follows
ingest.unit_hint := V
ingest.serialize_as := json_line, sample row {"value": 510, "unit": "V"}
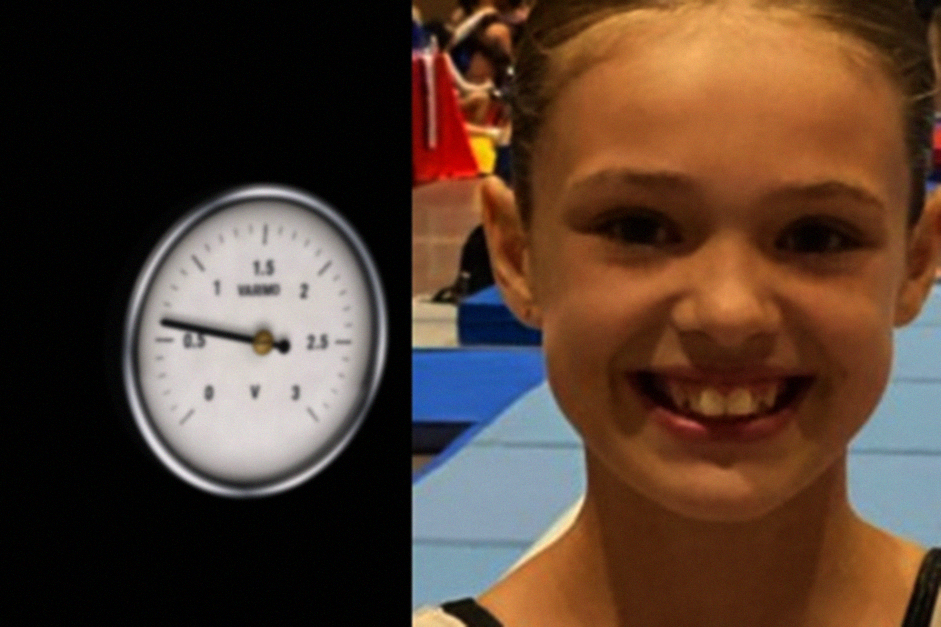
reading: {"value": 0.6, "unit": "V"}
